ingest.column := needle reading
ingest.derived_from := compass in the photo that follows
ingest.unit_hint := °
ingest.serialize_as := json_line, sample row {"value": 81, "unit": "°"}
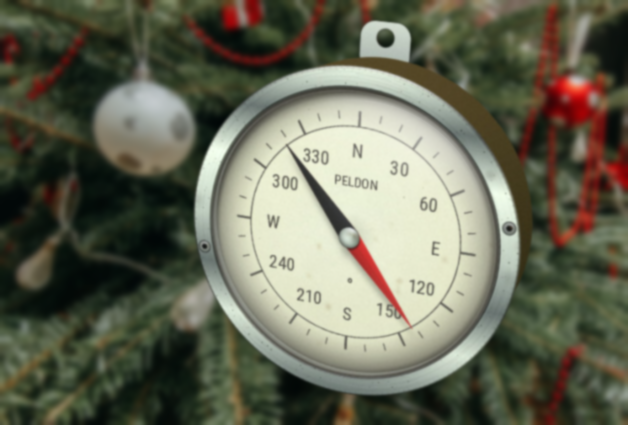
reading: {"value": 140, "unit": "°"}
